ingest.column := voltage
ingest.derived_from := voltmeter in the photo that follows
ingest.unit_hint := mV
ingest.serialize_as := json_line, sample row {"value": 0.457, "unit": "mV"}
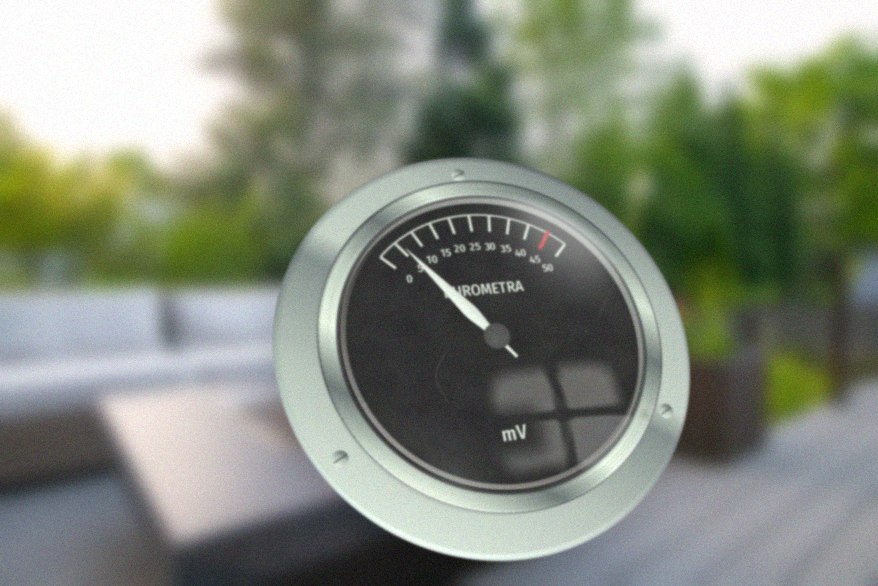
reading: {"value": 5, "unit": "mV"}
